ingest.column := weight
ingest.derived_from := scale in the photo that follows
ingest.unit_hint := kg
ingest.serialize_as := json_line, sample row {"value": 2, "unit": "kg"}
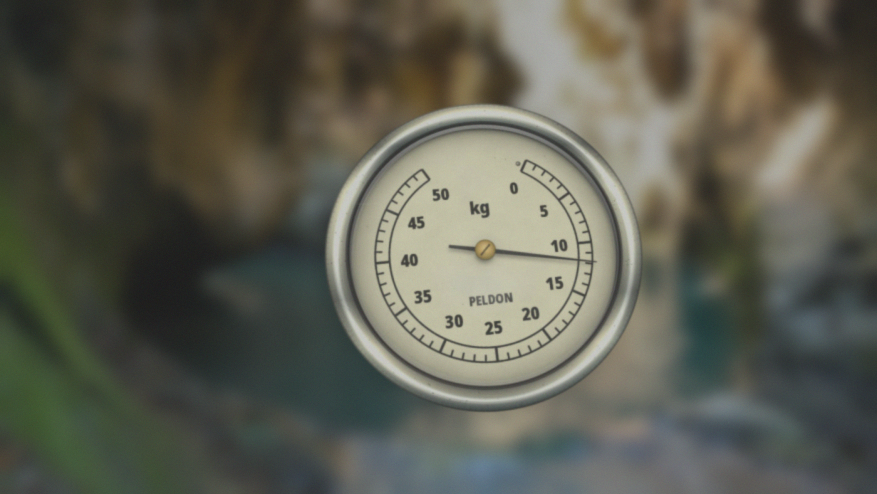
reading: {"value": 12, "unit": "kg"}
